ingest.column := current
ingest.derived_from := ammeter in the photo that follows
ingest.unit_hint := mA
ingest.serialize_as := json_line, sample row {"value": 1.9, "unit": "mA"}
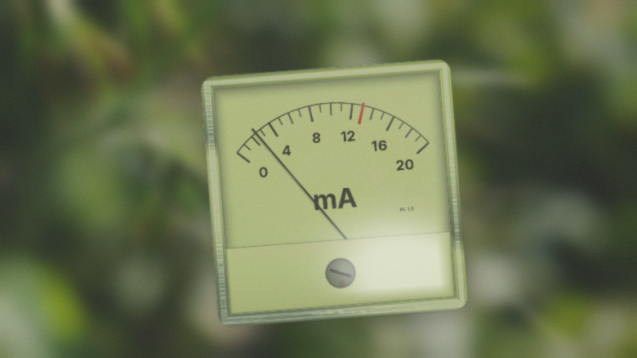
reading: {"value": 2.5, "unit": "mA"}
